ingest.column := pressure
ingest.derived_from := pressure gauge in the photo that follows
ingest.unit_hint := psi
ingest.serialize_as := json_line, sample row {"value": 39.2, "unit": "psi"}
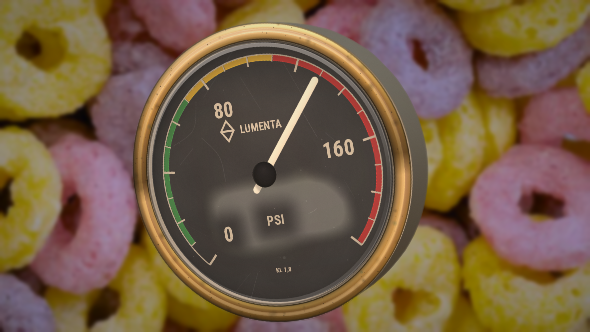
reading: {"value": 130, "unit": "psi"}
